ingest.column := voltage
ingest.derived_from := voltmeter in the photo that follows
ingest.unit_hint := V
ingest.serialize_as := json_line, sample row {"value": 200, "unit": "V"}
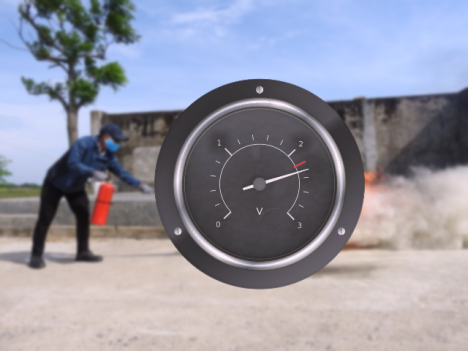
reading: {"value": 2.3, "unit": "V"}
